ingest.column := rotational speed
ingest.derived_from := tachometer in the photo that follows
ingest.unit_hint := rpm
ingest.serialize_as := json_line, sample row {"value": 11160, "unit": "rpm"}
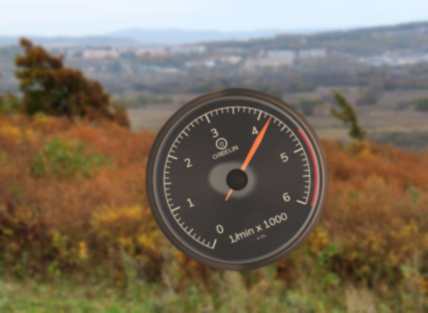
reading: {"value": 4200, "unit": "rpm"}
